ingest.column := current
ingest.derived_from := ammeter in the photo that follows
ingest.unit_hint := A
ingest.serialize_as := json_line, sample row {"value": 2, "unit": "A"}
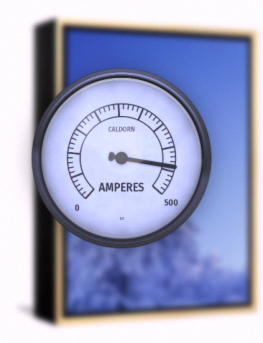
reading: {"value": 440, "unit": "A"}
